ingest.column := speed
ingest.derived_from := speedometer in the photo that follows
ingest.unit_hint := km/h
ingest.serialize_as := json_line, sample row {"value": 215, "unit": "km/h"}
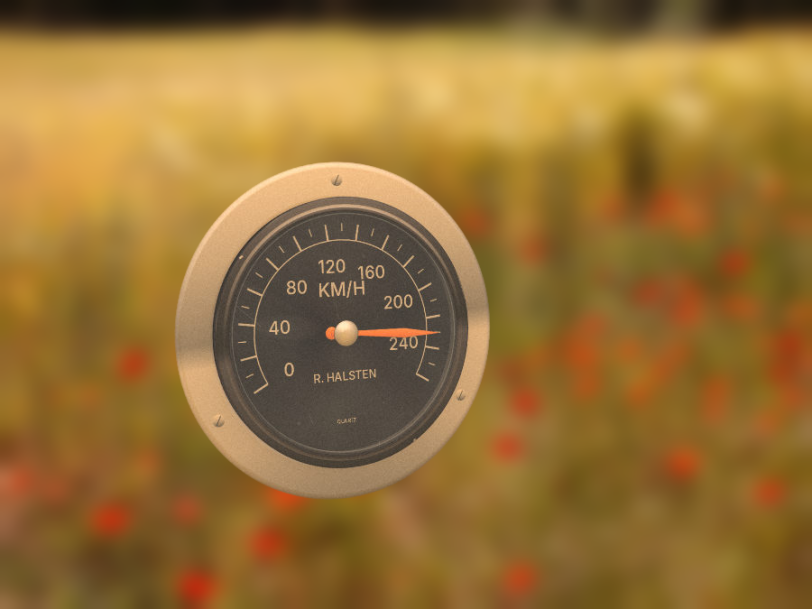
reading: {"value": 230, "unit": "km/h"}
